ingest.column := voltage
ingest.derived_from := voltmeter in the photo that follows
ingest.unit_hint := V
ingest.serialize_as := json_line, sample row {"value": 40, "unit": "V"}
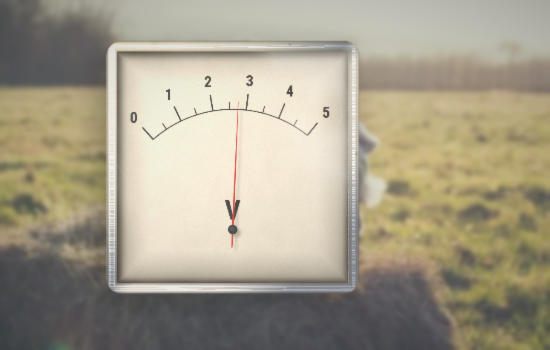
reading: {"value": 2.75, "unit": "V"}
